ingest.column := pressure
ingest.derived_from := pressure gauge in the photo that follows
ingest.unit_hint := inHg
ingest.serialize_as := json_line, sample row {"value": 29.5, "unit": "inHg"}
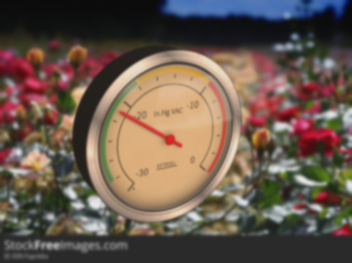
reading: {"value": -21, "unit": "inHg"}
